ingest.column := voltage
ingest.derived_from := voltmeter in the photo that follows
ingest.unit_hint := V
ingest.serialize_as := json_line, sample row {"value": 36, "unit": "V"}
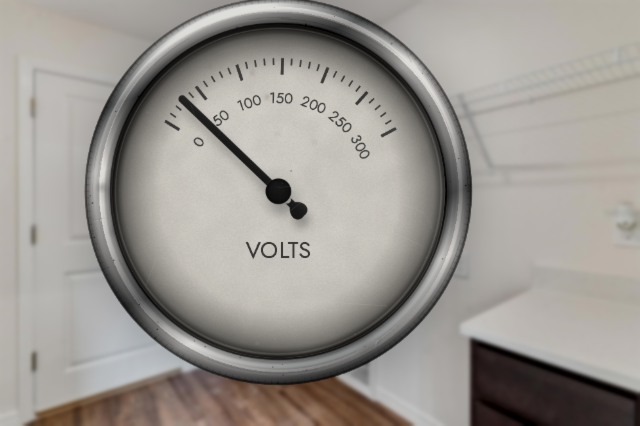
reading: {"value": 30, "unit": "V"}
